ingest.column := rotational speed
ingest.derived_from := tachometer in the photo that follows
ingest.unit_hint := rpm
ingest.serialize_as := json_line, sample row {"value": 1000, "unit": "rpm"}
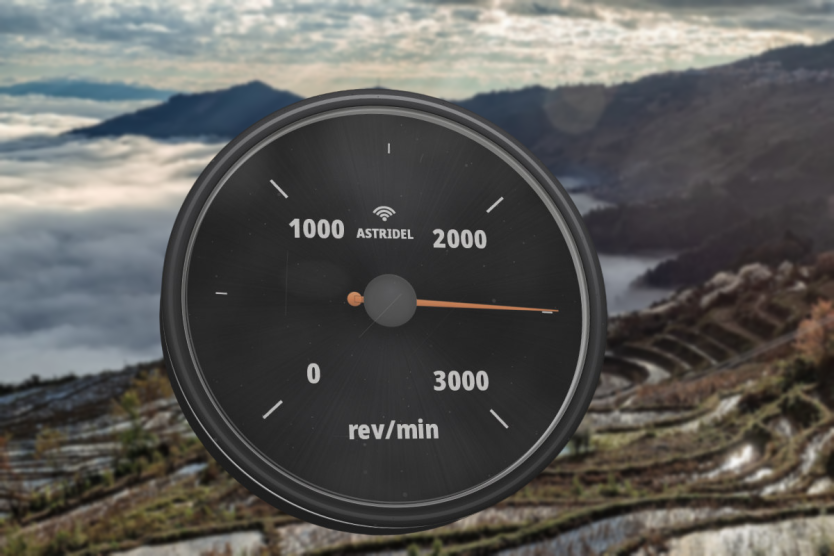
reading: {"value": 2500, "unit": "rpm"}
